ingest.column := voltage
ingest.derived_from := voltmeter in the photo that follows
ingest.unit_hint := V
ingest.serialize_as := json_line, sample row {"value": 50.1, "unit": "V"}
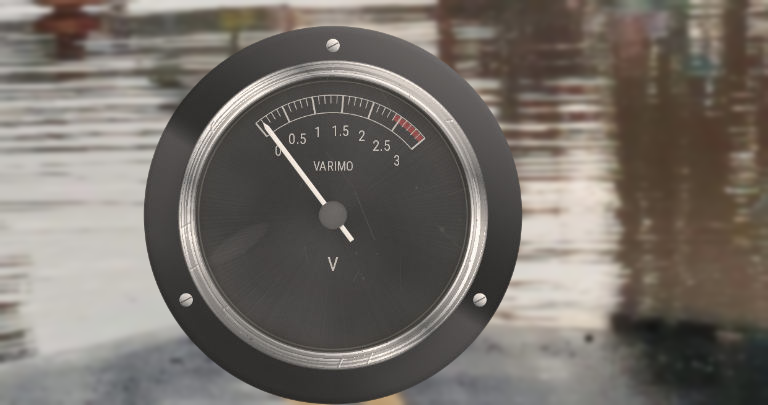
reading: {"value": 0.1, "unit": "V"}
